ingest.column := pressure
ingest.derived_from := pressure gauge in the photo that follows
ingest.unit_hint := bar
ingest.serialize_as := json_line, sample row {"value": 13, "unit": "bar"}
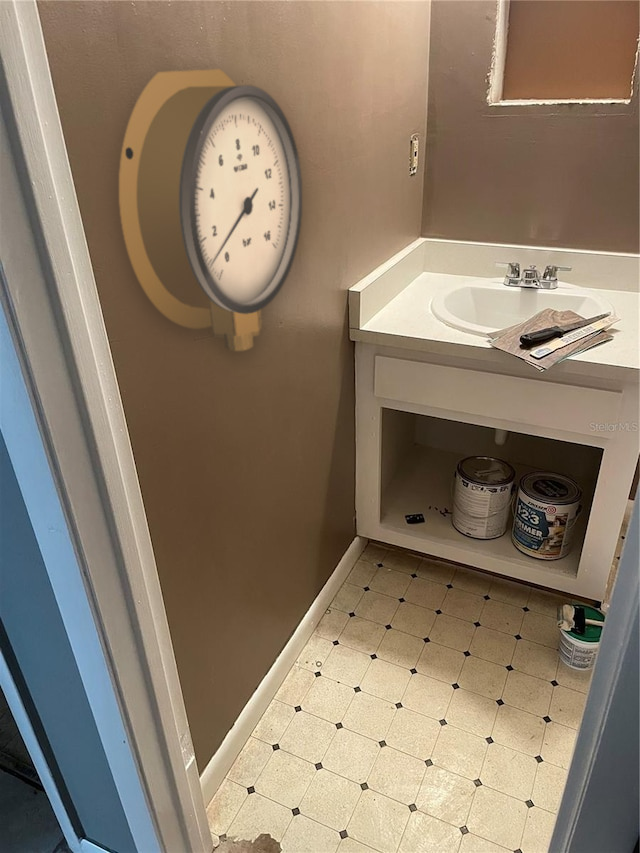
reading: {"value": 1, "unit": "bar"}
